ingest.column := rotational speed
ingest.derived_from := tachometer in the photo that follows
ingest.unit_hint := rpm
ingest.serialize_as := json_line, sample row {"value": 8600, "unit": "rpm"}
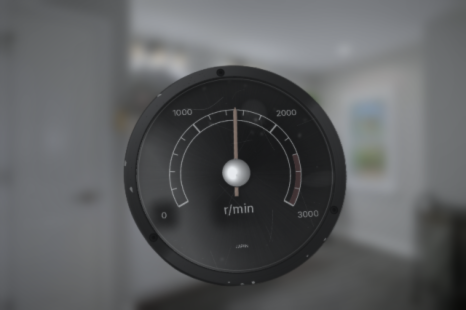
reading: {"value": 1500, "unit": "rpm"}
